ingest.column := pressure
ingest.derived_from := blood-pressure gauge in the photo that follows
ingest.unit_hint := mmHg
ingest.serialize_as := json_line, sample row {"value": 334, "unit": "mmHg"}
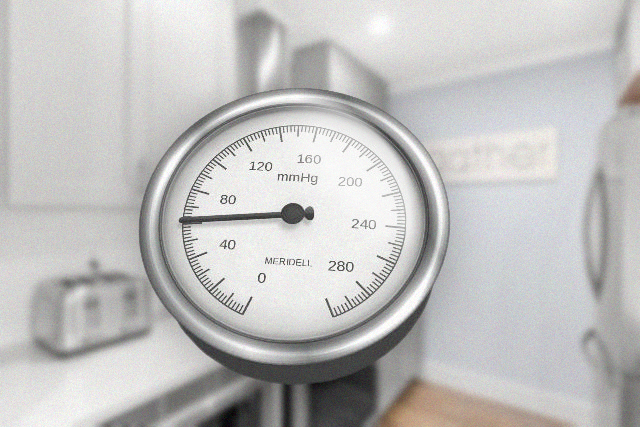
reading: {"value": 60, "unit": "mmHg"}
